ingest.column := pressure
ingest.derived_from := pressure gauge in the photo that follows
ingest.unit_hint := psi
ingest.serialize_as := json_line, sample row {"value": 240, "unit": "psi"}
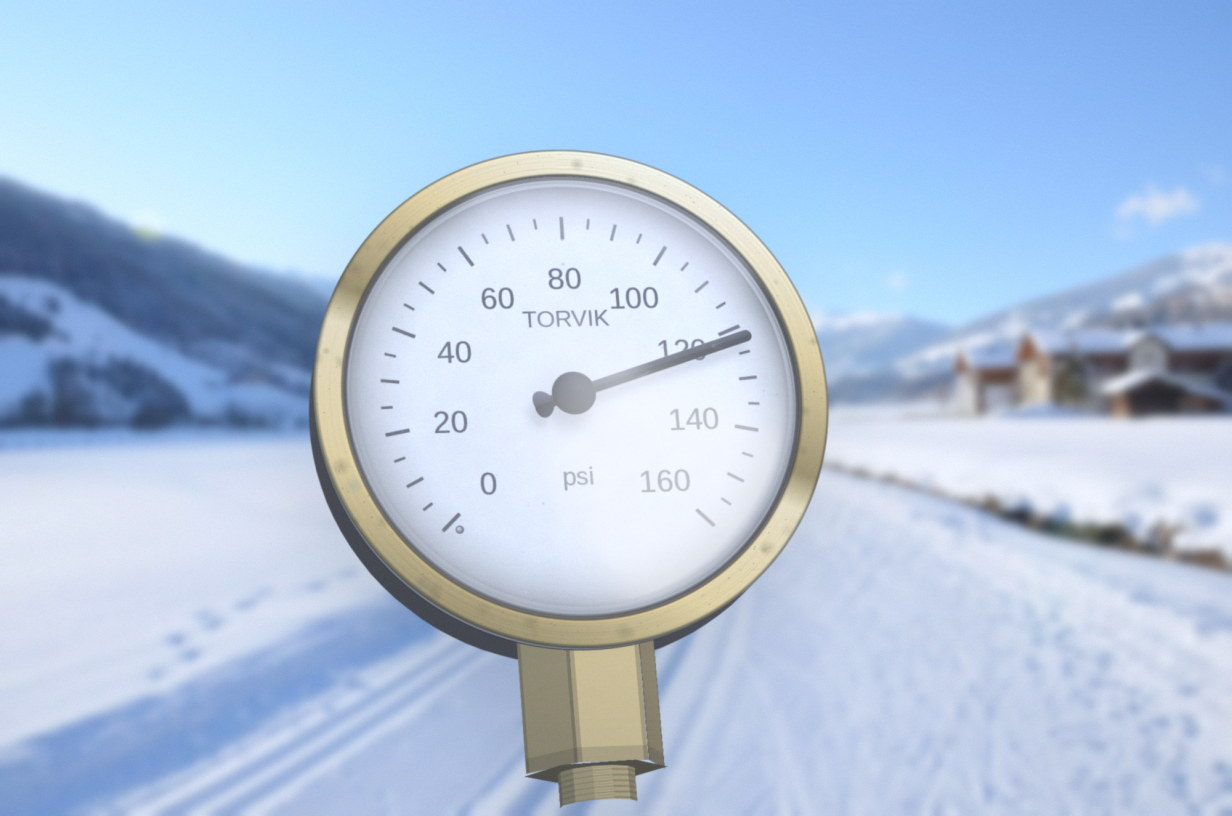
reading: {"value": 122.5, "unit": "psi"}
